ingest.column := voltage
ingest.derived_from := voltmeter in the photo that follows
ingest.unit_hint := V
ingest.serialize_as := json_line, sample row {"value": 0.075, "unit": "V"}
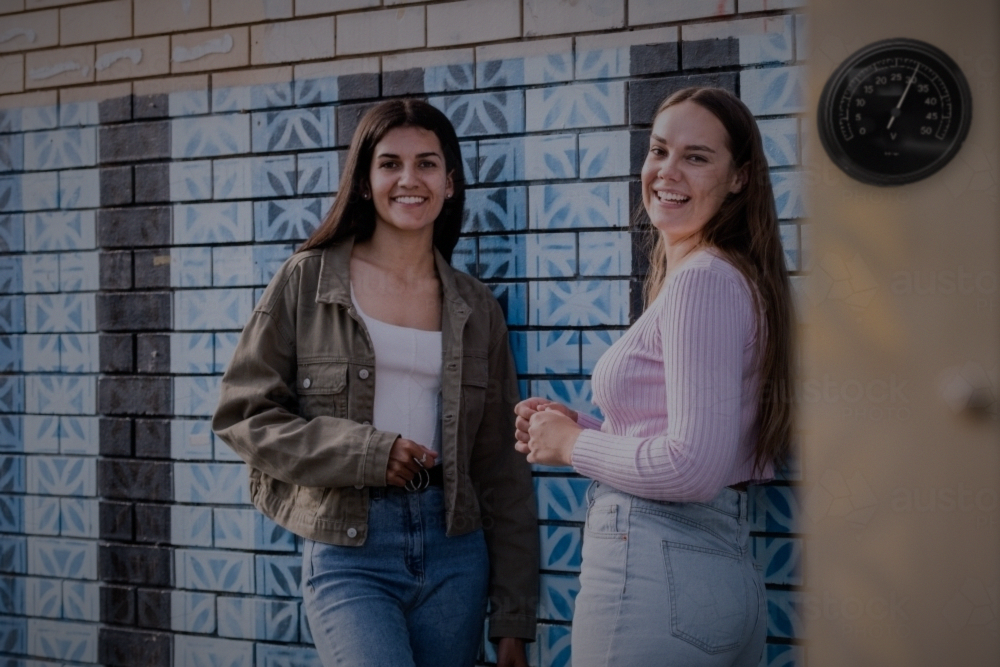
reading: {"value": 30, "unit": "V"}
